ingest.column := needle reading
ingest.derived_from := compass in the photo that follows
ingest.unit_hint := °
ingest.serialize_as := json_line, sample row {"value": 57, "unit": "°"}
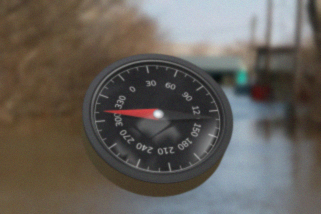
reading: {"value": 310, "unit": "°"}
